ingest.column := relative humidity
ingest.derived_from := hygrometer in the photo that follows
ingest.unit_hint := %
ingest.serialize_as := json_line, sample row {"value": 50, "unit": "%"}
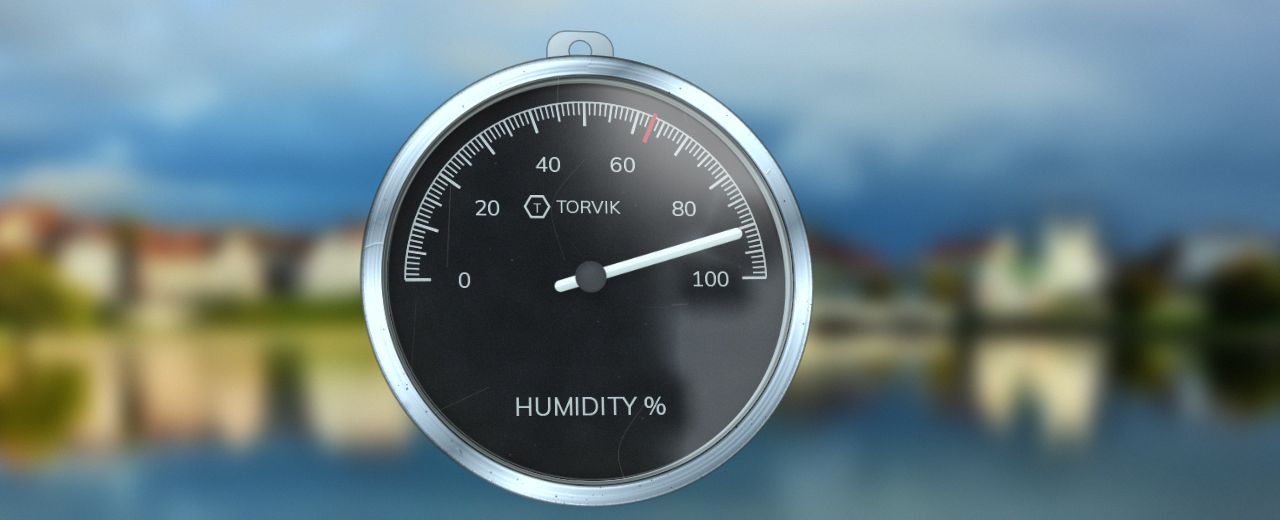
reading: {"value": 91, "unit": "%"}
